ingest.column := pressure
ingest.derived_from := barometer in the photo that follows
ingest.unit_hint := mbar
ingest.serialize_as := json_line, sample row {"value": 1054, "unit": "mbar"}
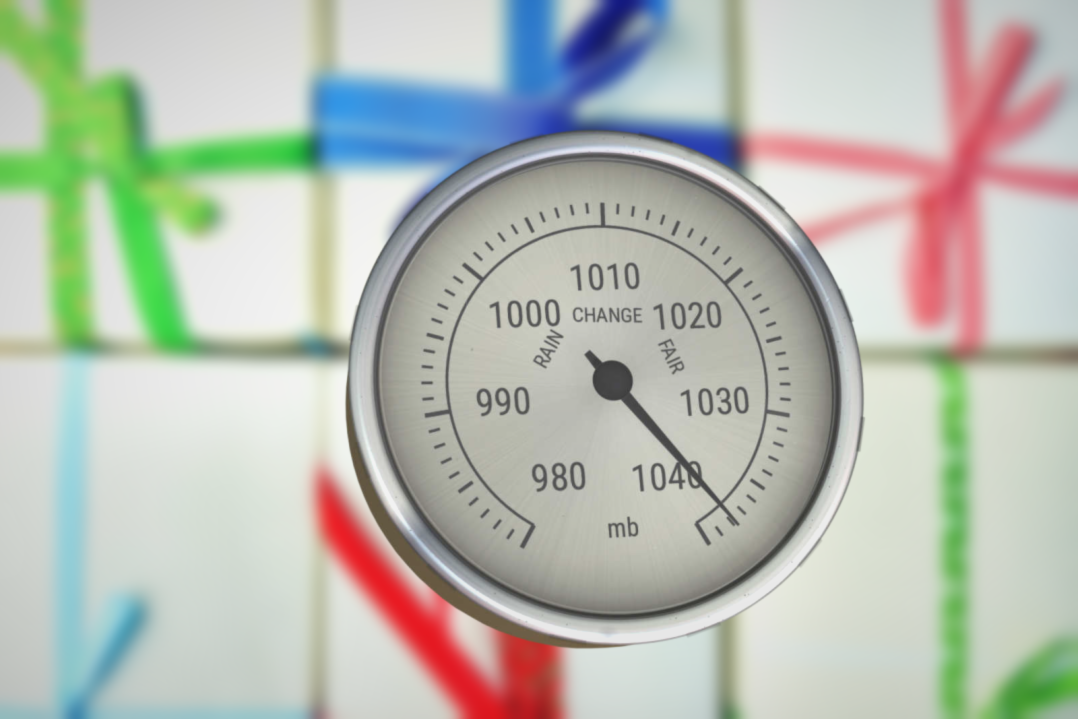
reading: {"value": 1038, "unit": "mbar"}
